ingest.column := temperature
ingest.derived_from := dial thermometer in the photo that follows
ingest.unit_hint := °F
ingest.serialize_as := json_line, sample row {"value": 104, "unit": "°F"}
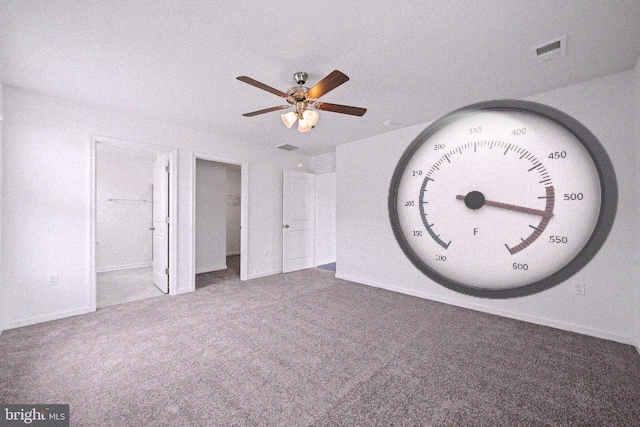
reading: {"value": 525, "unit": "°F"}
